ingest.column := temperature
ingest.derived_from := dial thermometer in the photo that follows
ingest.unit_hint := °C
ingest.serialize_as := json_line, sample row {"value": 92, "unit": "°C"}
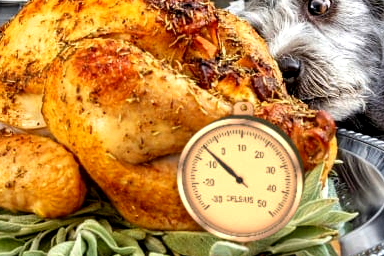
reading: {"value": -5, "unit": "°C"}
